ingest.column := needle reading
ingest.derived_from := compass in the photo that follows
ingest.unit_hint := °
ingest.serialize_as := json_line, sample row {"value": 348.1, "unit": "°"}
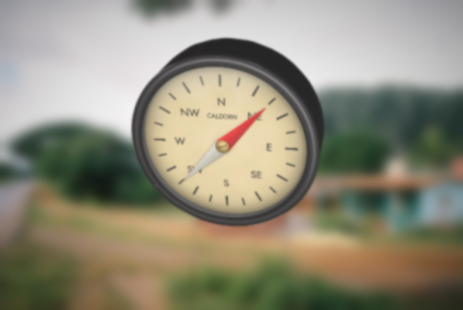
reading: {"value": 45, "unit": "°"}
